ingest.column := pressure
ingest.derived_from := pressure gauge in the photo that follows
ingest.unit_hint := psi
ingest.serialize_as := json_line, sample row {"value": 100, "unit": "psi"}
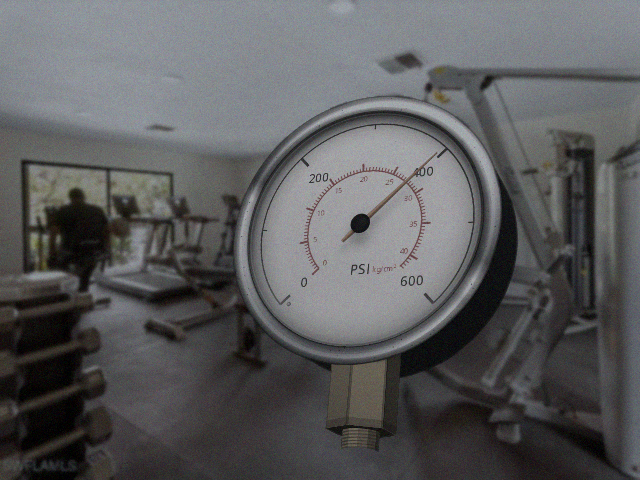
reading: {"value": 400, "unit": "psi"}
